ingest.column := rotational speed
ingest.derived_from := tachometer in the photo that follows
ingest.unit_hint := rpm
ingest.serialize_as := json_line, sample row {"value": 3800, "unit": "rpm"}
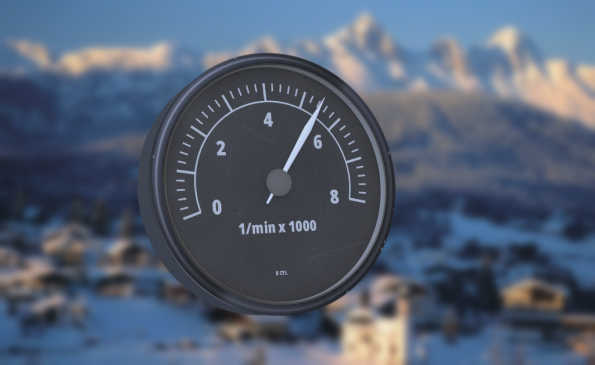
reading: {"value": 5400, "unit": "rpm"}
